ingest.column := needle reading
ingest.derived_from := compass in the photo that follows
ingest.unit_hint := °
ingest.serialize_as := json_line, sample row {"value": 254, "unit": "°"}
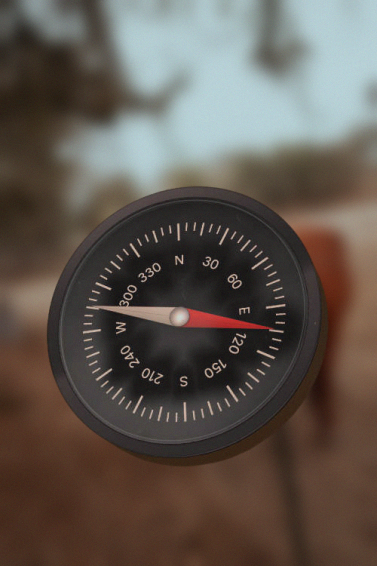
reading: {"value": 105, "unit": "°"}
